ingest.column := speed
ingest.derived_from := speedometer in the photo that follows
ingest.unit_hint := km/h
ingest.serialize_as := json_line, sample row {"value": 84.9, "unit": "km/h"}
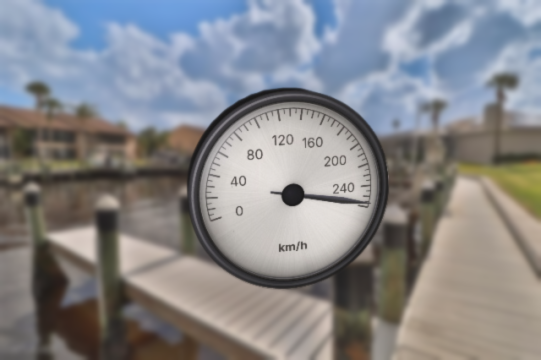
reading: {"value": 255, "unit": "km/h"}
